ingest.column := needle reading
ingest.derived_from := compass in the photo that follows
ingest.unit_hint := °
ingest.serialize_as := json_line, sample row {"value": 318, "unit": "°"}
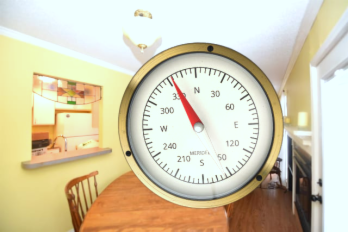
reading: {"value": 335, "unit": "°"}
